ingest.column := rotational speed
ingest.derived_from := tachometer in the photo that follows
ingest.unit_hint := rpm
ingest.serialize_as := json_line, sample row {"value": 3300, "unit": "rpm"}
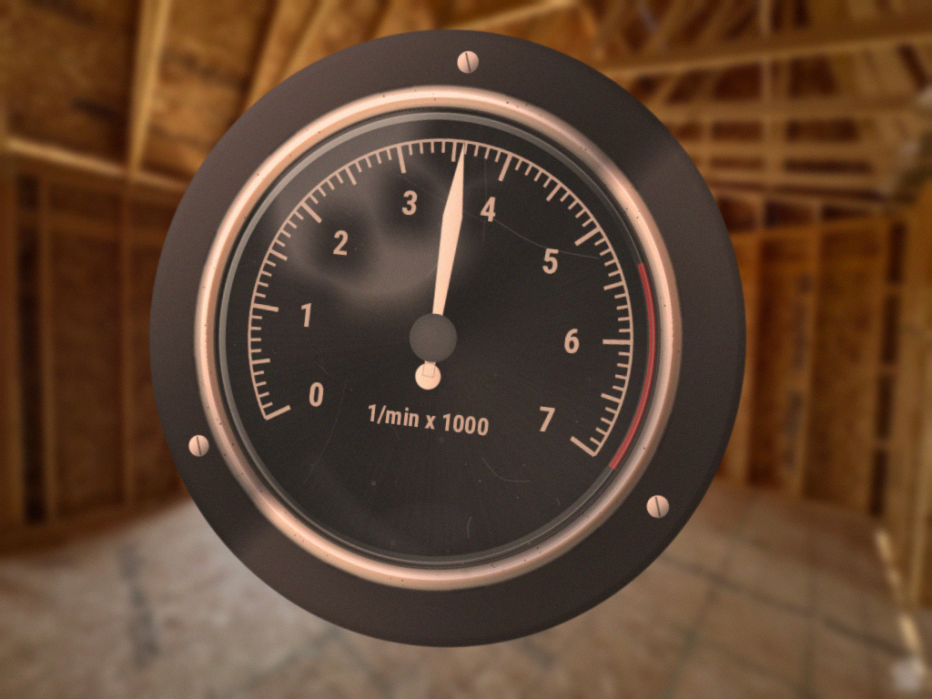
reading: {"value": 3600, "unit": "rpm"}
